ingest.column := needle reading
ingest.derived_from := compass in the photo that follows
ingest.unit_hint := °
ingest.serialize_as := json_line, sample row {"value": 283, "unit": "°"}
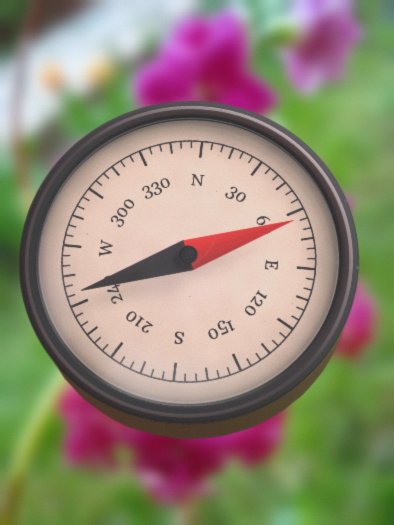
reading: {"value": 65, "unit": "°"}
